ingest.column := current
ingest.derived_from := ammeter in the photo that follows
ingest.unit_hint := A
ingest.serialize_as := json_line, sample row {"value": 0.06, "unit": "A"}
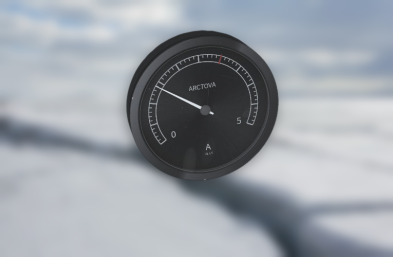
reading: {"value": 1.4, "unit": "A"}
